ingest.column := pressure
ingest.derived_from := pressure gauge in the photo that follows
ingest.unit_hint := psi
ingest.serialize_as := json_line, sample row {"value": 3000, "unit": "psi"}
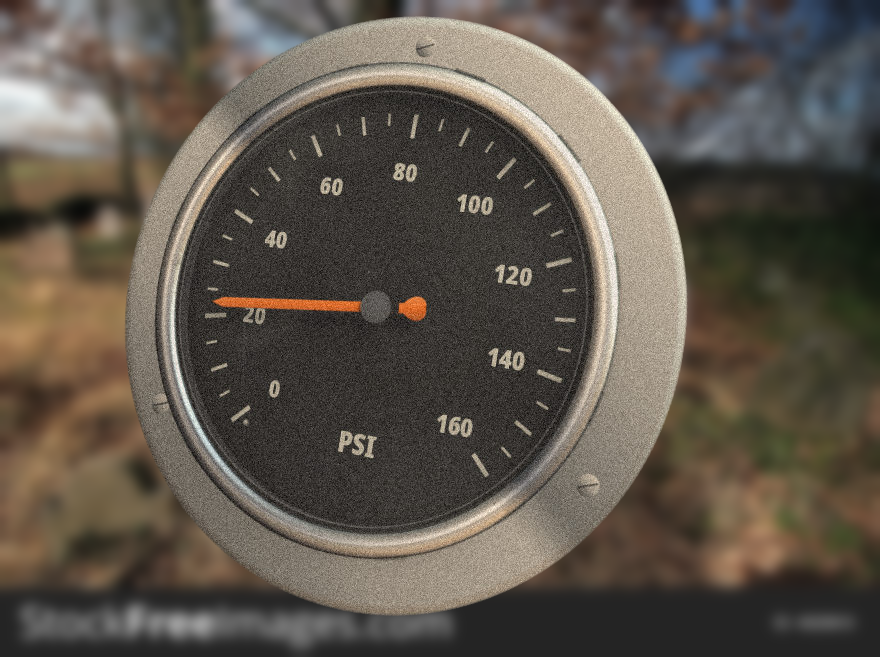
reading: {"value": 22.5, "unit": "psi"}
